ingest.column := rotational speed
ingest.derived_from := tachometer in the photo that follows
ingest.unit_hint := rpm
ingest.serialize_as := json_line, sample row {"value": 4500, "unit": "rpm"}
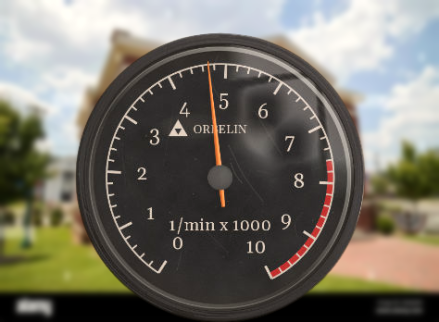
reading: {"value": 4700, "unit": "rpm"}
